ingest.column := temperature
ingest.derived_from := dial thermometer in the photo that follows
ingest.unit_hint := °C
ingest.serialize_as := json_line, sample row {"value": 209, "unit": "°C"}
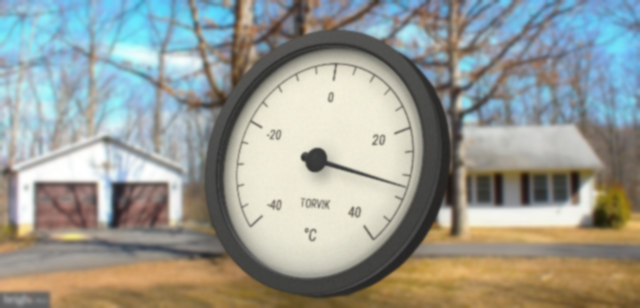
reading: {"value": 30, "unit": "°C"}
